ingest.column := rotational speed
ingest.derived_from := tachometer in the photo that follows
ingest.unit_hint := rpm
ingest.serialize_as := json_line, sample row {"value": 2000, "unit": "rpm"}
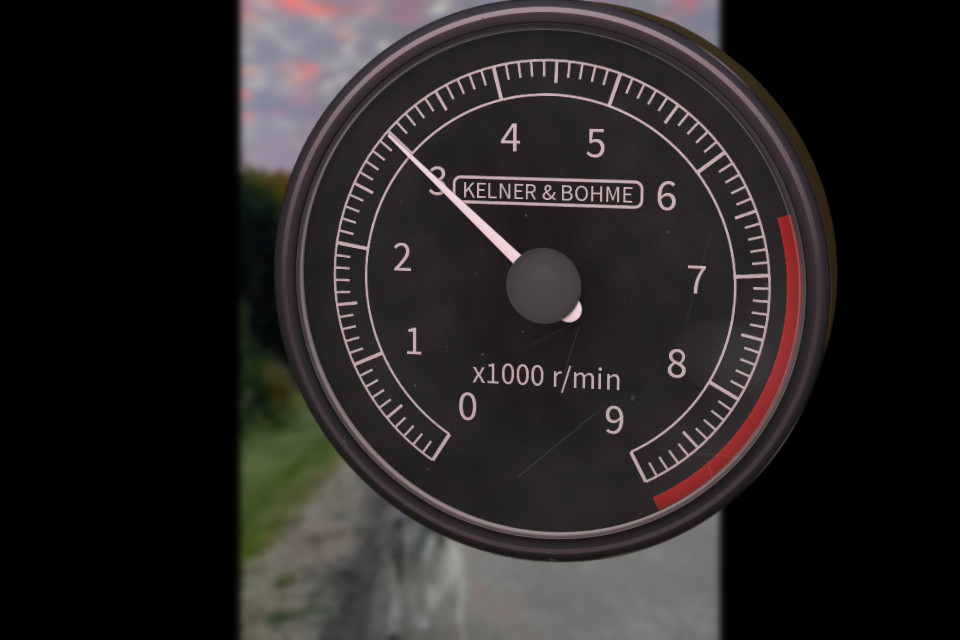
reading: {"value": 3000, "unit": "rpm"}
